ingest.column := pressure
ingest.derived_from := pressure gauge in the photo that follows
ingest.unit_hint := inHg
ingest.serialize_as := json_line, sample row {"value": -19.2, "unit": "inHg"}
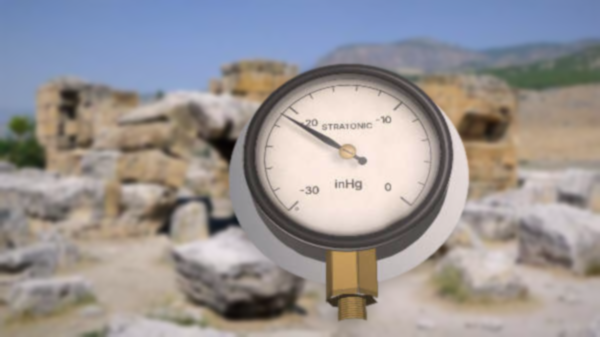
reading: {"value": -21, "unit": "inHg"}
